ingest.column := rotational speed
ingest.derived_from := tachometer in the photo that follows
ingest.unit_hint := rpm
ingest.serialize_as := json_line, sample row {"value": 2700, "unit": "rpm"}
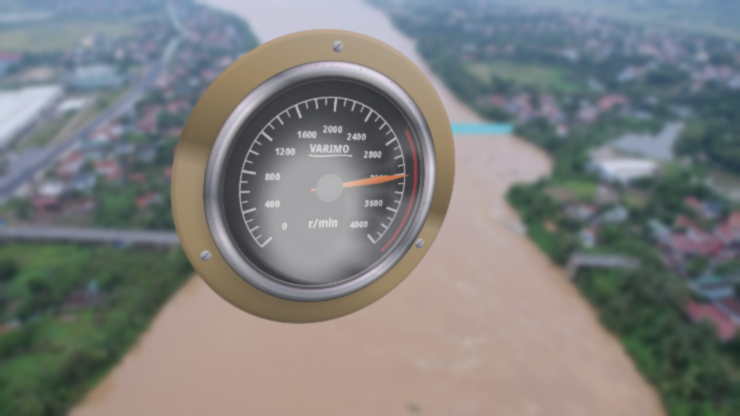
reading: {"value": 3200, "unit": "rpm"}
